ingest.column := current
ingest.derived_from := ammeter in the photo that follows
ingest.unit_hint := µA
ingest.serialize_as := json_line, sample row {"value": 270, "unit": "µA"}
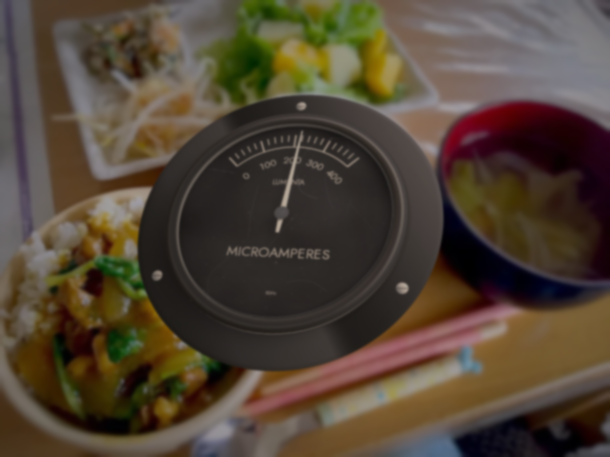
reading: {"value": 220, "unit": "µA"}
